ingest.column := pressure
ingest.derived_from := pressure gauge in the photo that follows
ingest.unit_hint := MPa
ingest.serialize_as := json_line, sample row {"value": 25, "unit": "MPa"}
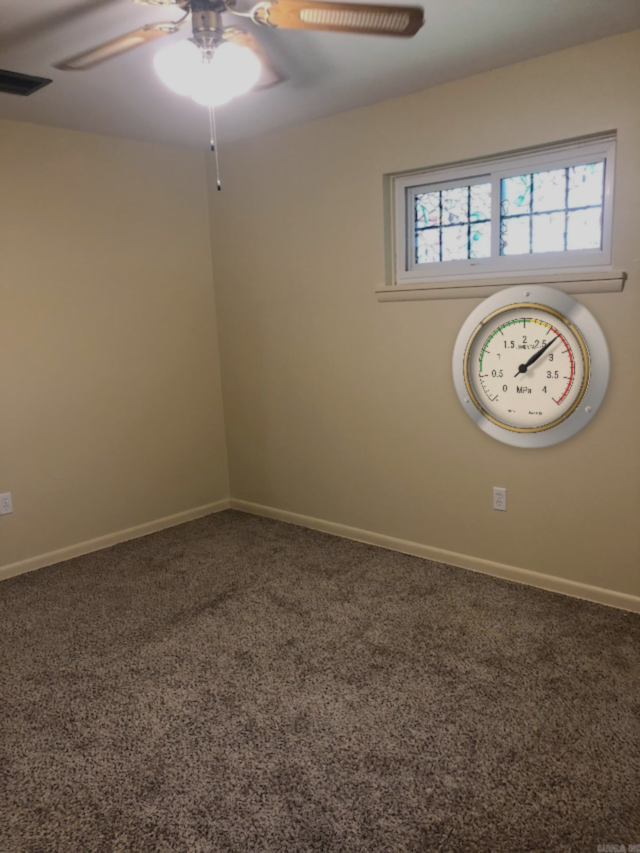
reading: {"value": 2.7, "unit": "MPa"}
